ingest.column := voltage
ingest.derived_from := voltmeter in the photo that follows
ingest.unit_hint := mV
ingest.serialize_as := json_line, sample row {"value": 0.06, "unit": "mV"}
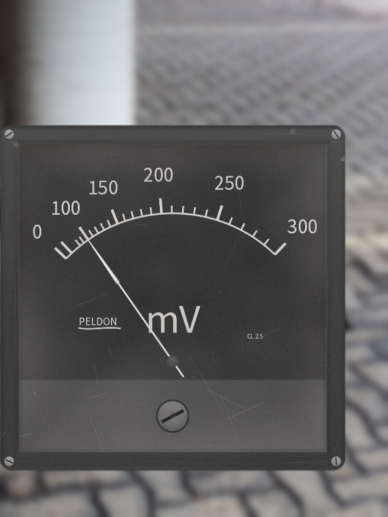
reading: {"value": 100, "unit": "mV"}
